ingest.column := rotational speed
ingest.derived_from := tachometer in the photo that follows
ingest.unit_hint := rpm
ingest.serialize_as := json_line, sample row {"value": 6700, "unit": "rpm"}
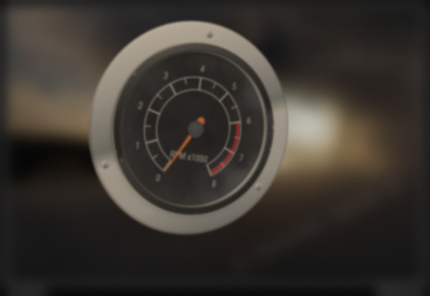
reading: {"value": 0, "unit": "rpm"}
